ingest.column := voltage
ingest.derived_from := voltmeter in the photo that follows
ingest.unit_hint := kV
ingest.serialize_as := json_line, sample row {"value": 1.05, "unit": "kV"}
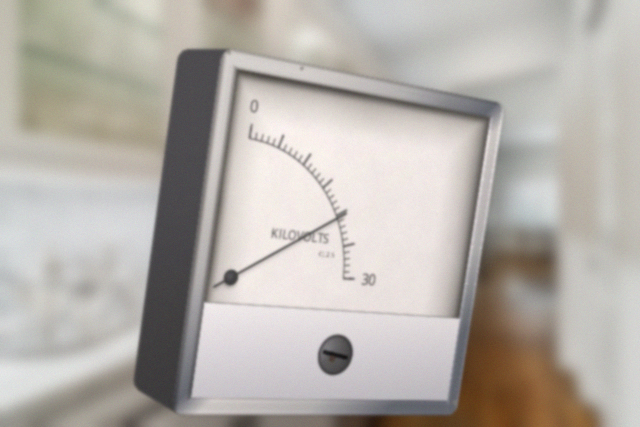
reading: {"value": 20, "unit": "kV"}
